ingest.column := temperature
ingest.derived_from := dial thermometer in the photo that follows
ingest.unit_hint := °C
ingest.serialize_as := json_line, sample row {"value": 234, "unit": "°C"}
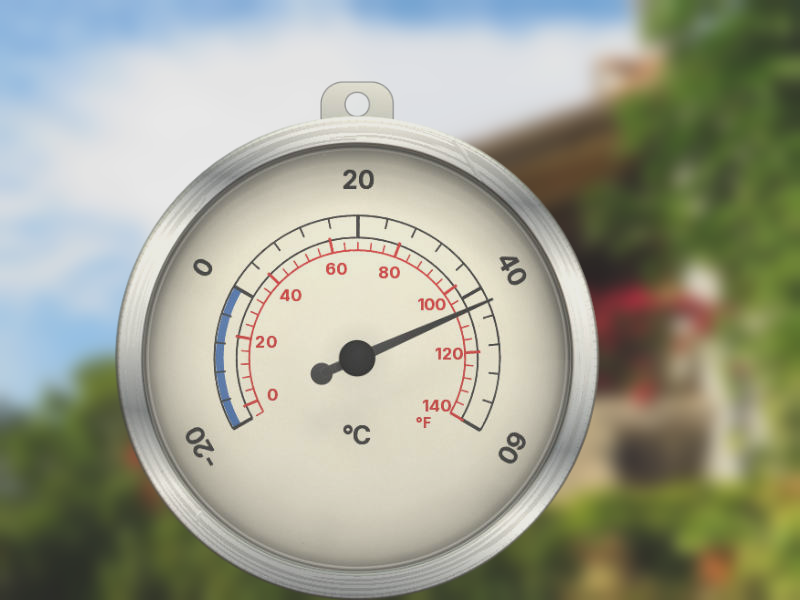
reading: {"value": 42, "unit": "°C"}
